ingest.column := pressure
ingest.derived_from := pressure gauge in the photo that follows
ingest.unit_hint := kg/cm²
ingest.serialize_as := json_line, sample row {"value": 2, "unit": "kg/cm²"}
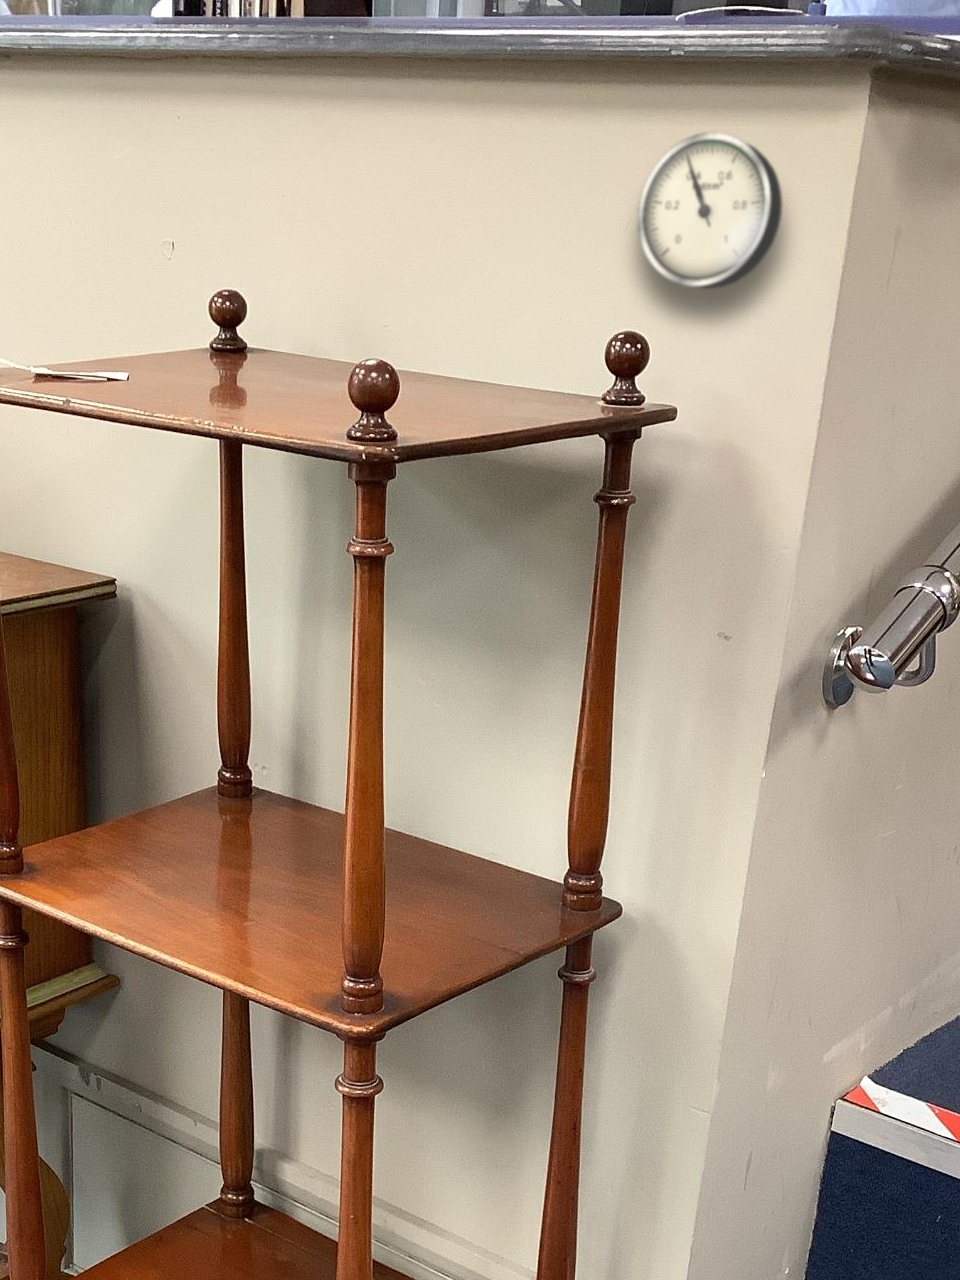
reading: {"value": 0.4, "unit": "kg/cm²"}
